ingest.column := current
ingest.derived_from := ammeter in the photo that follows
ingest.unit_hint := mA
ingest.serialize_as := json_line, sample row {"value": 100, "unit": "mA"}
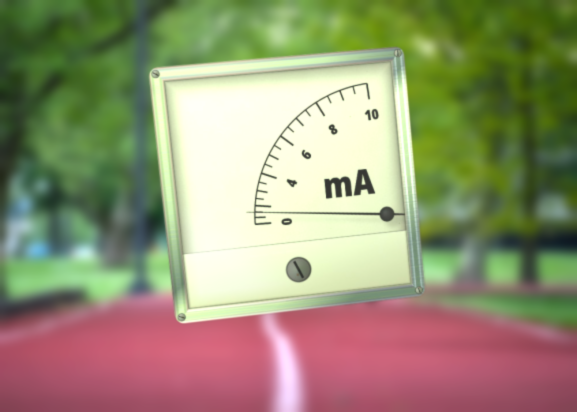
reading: {"value": 1.5, "unit": "mA"}
